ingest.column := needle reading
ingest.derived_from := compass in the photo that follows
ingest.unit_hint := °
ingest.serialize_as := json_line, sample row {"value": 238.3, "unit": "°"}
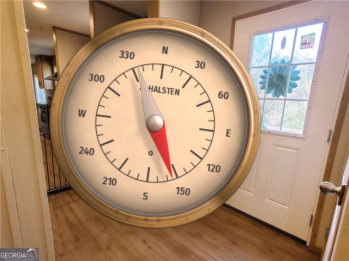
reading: {"value": 155, "unit": "°"}
